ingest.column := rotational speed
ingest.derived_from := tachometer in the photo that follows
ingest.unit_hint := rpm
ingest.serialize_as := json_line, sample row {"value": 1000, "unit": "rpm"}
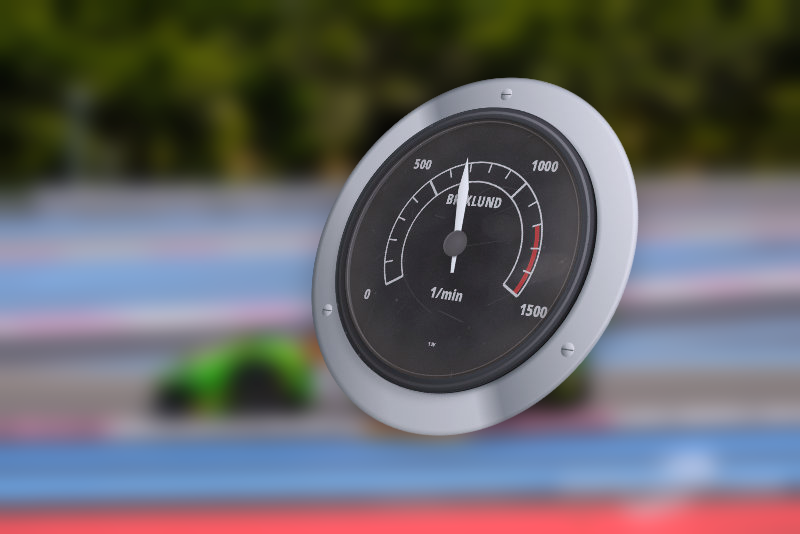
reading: {"value": 700, "unit": "rpm"}
